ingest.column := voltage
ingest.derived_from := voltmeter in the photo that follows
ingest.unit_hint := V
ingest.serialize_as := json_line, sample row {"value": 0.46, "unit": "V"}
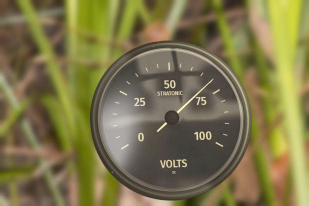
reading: {"value": 70, "unit": "V"}
